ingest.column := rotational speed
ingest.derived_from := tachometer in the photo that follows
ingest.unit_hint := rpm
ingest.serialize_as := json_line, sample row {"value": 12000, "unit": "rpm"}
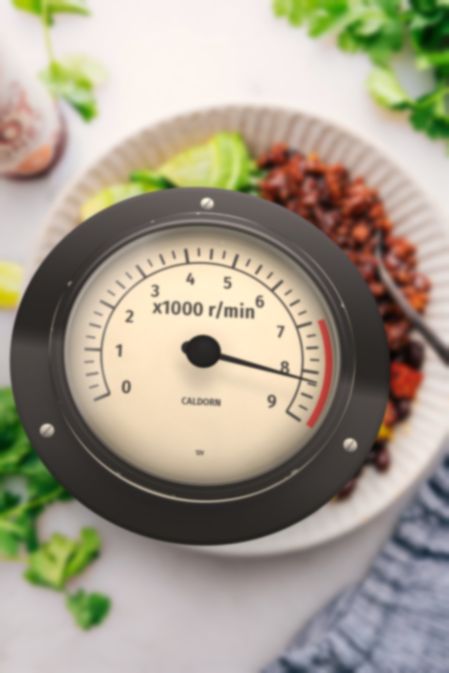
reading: {"value": 8250, "unit": "rpm"}
